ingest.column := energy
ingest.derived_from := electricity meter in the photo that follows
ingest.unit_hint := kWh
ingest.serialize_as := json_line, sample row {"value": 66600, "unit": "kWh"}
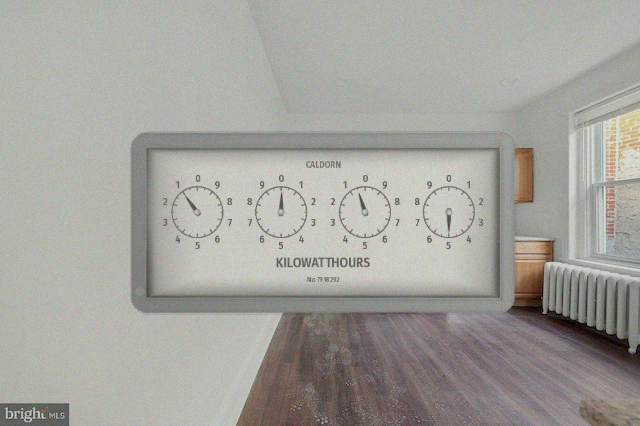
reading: {"value": 1005, "unit": "kWh"}
